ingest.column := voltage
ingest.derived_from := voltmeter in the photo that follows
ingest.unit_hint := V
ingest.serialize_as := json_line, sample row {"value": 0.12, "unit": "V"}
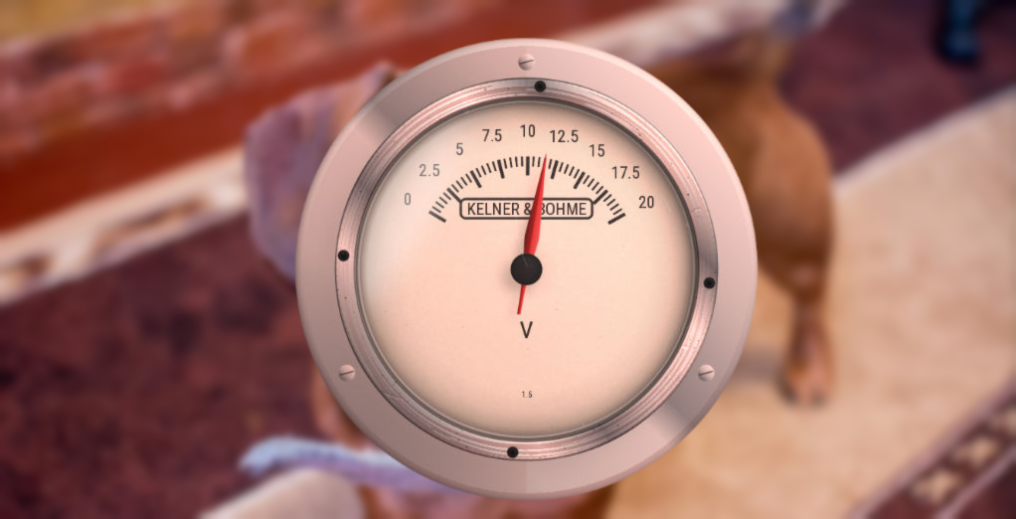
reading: {"value": 11.5, "unit": "V"}
